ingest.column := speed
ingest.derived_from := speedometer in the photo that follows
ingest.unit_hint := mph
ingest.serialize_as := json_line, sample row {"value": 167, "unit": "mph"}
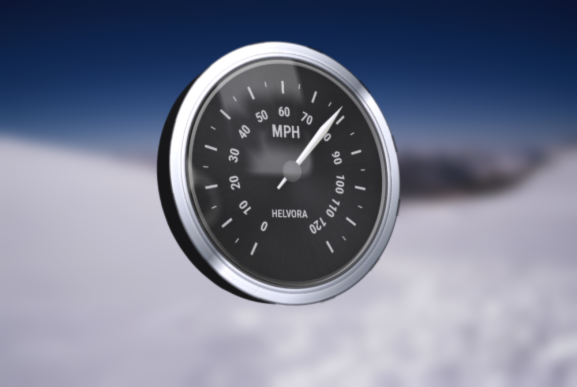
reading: {"value": 77.5, "unit": "mph"}
